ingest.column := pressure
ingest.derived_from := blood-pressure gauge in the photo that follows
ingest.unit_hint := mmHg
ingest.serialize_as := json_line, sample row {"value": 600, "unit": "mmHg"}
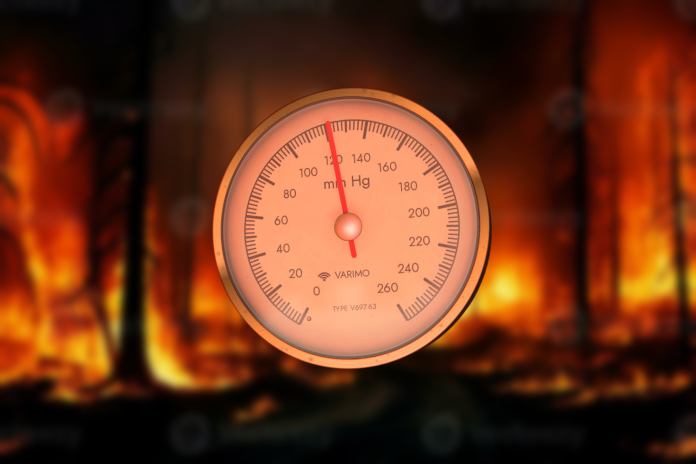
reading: {"value": 122, "unit": "mmHg"}
